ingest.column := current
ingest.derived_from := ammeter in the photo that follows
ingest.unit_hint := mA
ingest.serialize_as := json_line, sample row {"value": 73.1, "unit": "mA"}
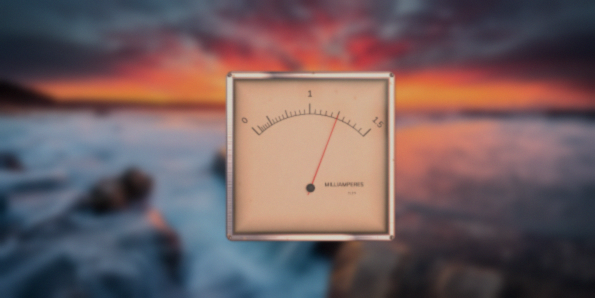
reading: {"value": 1.25, "unit": "mA"}
